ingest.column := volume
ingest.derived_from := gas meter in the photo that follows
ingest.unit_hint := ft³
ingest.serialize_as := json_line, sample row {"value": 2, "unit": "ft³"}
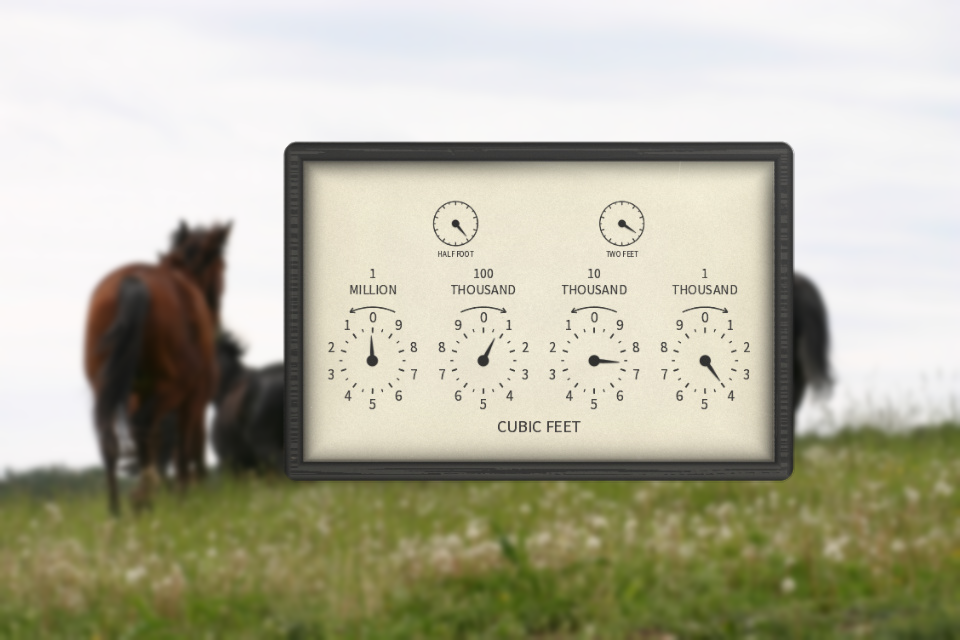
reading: {"value": 7400, "unit": "ft³"}
